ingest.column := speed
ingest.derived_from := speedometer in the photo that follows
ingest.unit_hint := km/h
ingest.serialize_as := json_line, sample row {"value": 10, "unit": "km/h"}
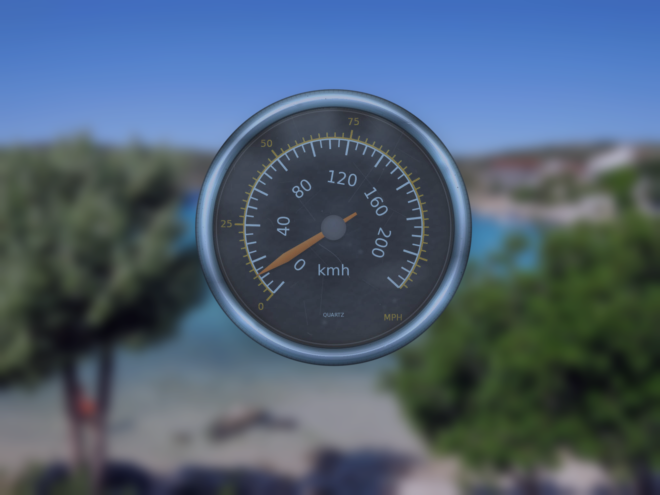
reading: {"value": 12.5, "unit": "km/h"}
